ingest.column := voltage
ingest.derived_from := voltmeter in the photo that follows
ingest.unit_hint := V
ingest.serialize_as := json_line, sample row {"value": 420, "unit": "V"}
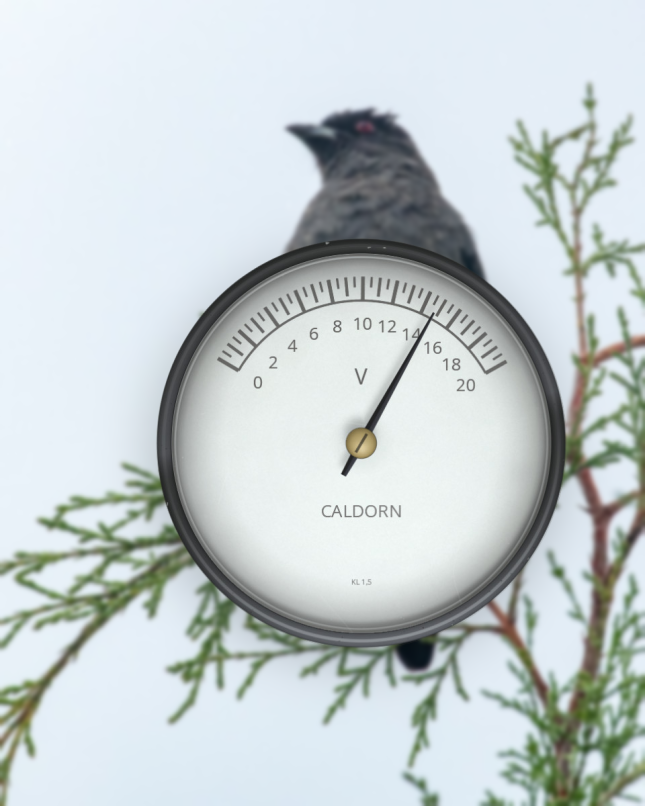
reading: {"value": 14.75, "unit": "V"}
